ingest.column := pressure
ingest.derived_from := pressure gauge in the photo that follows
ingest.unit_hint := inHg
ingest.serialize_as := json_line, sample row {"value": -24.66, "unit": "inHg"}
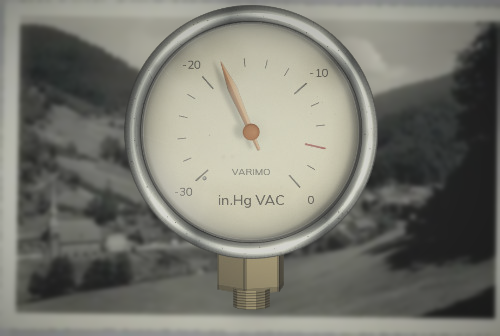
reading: {"value": -18, "unit": "inHg"}
